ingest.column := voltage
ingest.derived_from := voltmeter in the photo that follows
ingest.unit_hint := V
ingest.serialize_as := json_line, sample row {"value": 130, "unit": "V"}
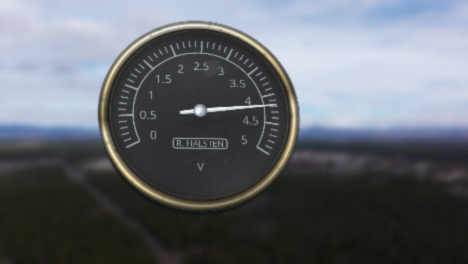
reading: {"value": 4.2, "unit": "V"}
